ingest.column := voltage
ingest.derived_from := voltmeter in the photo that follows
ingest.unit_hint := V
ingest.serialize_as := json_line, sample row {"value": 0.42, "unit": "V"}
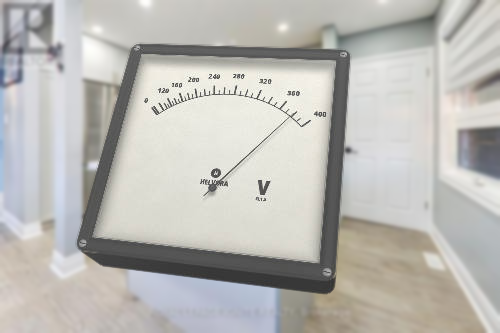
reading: {"value": 380, "unit": "V"}
